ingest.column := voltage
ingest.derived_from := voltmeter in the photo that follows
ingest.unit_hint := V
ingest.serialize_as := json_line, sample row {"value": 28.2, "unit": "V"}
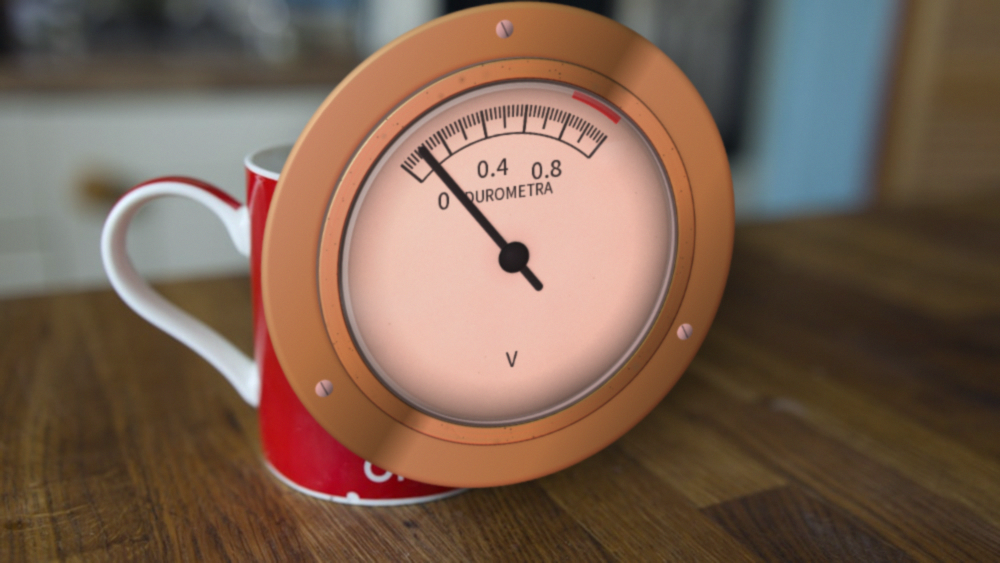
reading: {"value": 0.1, "unit": "V"}
